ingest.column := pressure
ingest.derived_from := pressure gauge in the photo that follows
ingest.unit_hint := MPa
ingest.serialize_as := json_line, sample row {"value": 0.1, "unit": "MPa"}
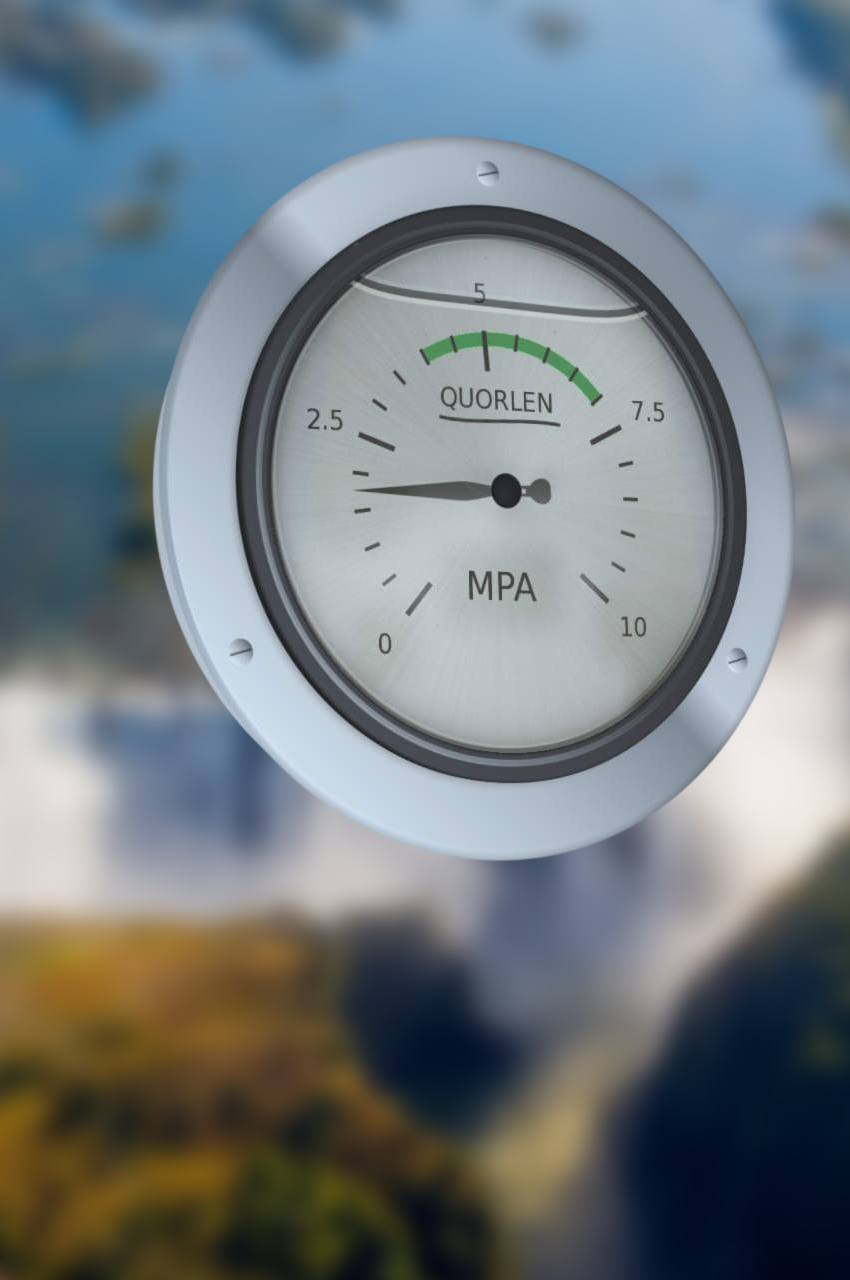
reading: {"value": 1.75, "unit": "MPa"}
